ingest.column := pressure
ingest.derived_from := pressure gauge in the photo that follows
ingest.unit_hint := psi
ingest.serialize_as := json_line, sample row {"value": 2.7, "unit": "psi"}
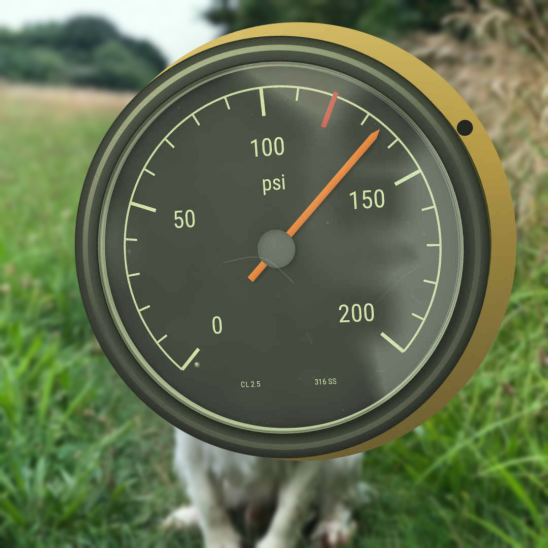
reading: {"value": 135, "unit": "psi"}
